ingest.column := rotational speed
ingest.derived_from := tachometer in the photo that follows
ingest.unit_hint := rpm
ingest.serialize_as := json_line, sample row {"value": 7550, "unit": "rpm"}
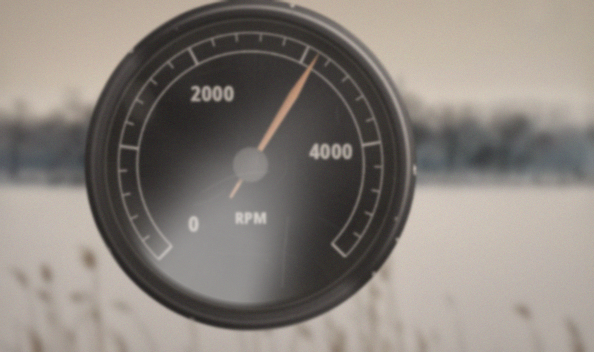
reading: {"value": 3100, "unit": "rpm"}
